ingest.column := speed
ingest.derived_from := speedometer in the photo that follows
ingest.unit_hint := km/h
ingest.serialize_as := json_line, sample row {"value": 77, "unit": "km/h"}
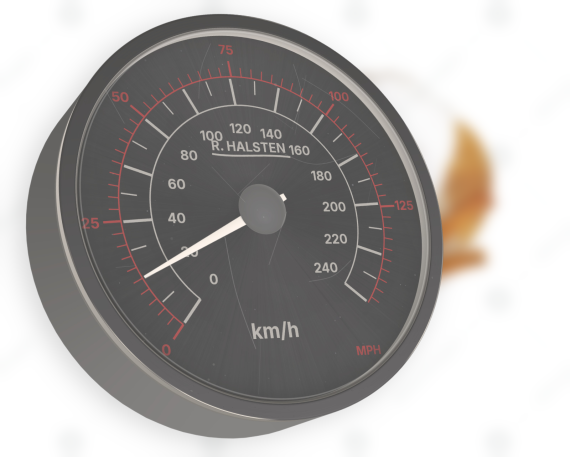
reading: {"value": 20, "unit": "km/h"}
